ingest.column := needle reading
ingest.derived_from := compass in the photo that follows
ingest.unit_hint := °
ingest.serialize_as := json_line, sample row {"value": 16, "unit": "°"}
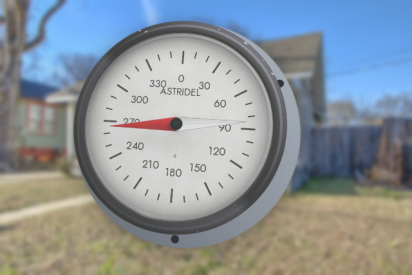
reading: {"value": 265, "unit": "°"}
